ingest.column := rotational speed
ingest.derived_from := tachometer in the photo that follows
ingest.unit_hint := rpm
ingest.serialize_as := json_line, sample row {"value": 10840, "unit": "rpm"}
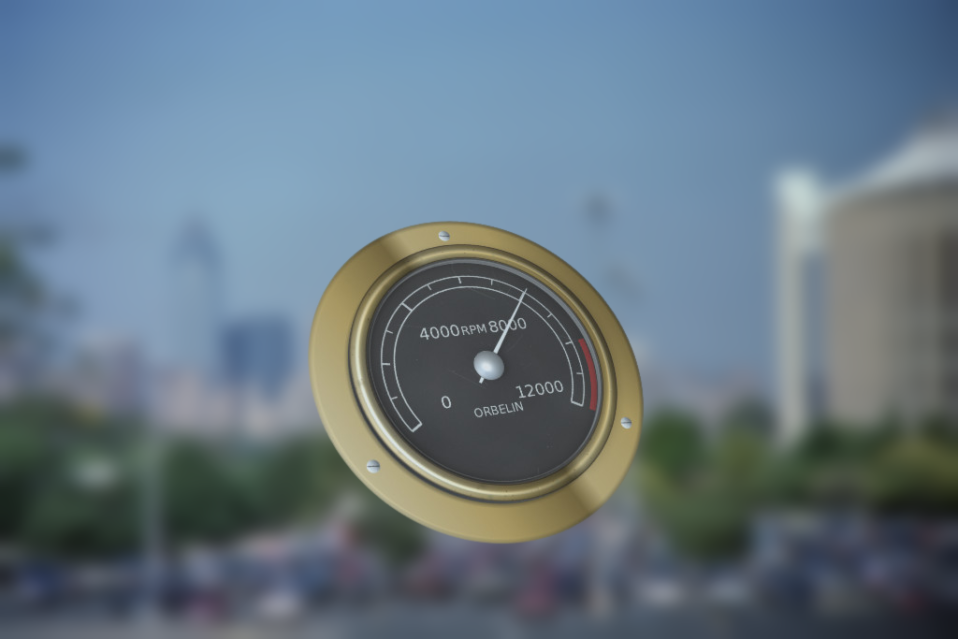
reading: {"value": 8000, "unit": "rpm"}
